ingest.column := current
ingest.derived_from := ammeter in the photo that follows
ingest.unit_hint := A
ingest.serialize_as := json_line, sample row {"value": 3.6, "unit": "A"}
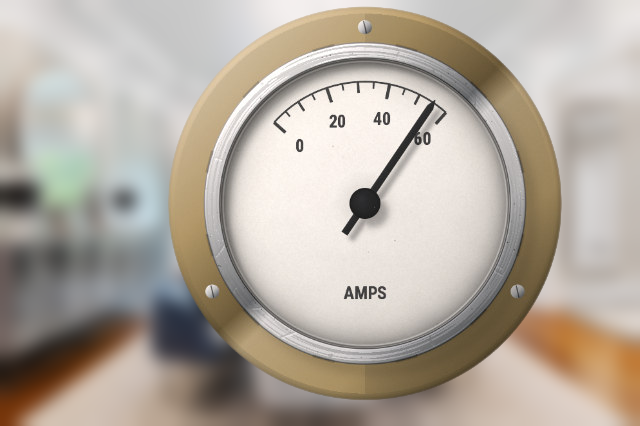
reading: {"value": 55, "unit": "A"}
